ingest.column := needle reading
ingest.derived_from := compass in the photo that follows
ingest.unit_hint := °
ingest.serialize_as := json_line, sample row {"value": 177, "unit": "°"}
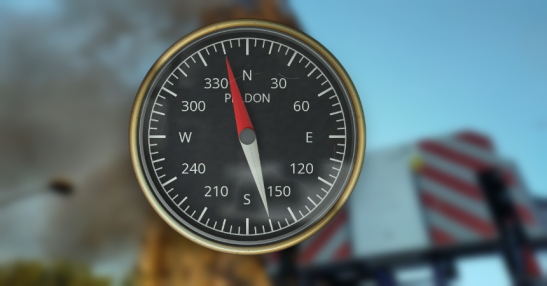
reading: {"value": 345, "unit": "°"}
